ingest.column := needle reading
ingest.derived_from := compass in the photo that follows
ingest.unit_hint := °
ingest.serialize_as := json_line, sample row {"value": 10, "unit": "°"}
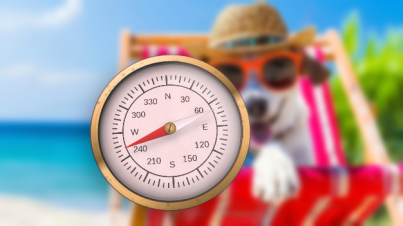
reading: {"value": 250, "unit": "°"}
